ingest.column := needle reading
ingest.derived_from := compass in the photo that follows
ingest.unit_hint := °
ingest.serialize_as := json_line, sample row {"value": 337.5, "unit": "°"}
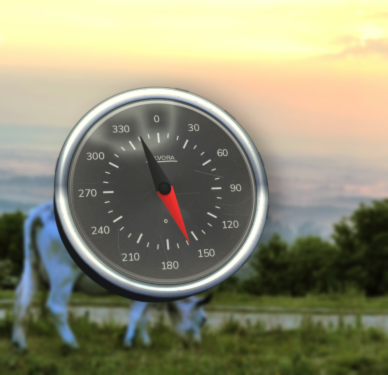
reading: {"value": 160, "unit": "°"}
